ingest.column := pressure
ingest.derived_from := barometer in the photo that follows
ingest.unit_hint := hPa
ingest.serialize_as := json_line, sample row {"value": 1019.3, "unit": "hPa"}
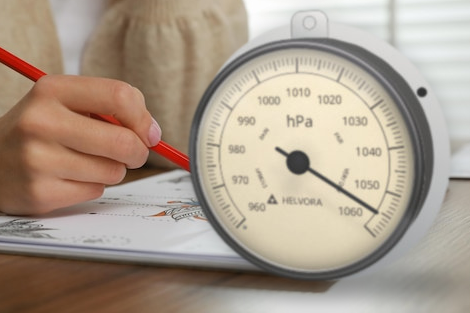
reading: {"value": 1055, "unit": "hPa"}
